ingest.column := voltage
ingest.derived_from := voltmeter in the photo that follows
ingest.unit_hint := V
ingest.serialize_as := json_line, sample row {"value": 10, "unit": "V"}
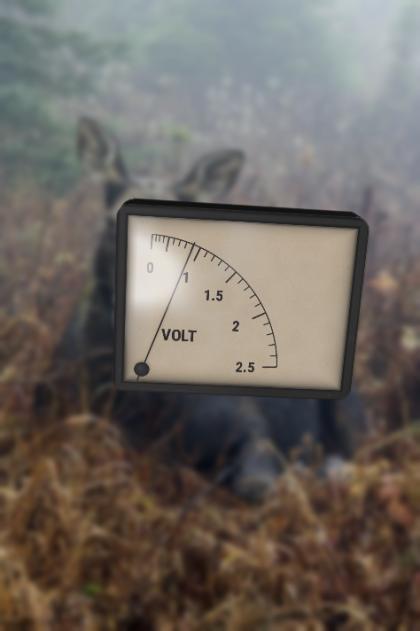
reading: {"value": 0.9, "unit": "V"}
